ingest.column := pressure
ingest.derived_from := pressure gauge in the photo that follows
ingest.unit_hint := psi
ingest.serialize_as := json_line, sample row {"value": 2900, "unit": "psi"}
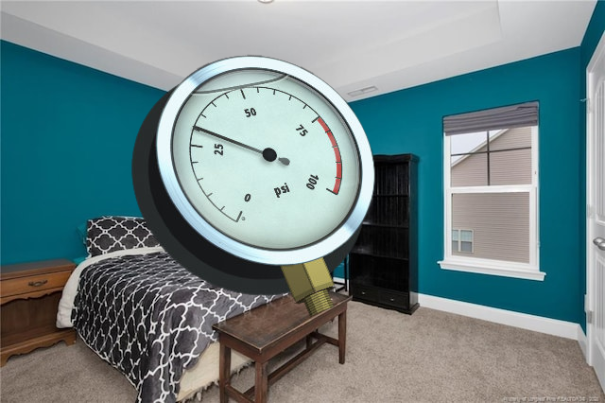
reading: {"value": 30, "unit": "psi"}
